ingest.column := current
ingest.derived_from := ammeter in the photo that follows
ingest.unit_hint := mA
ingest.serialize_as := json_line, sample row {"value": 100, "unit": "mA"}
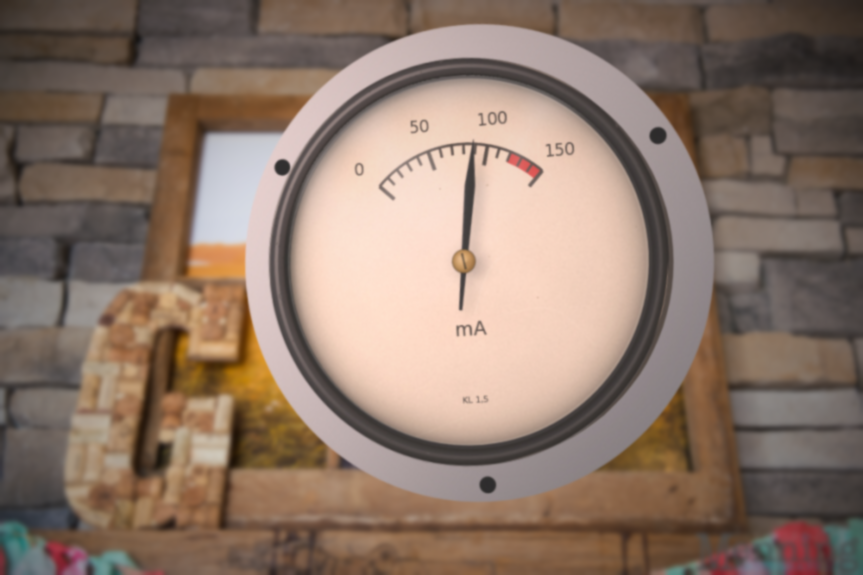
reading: {"value": 90, "unit": "mA"}
